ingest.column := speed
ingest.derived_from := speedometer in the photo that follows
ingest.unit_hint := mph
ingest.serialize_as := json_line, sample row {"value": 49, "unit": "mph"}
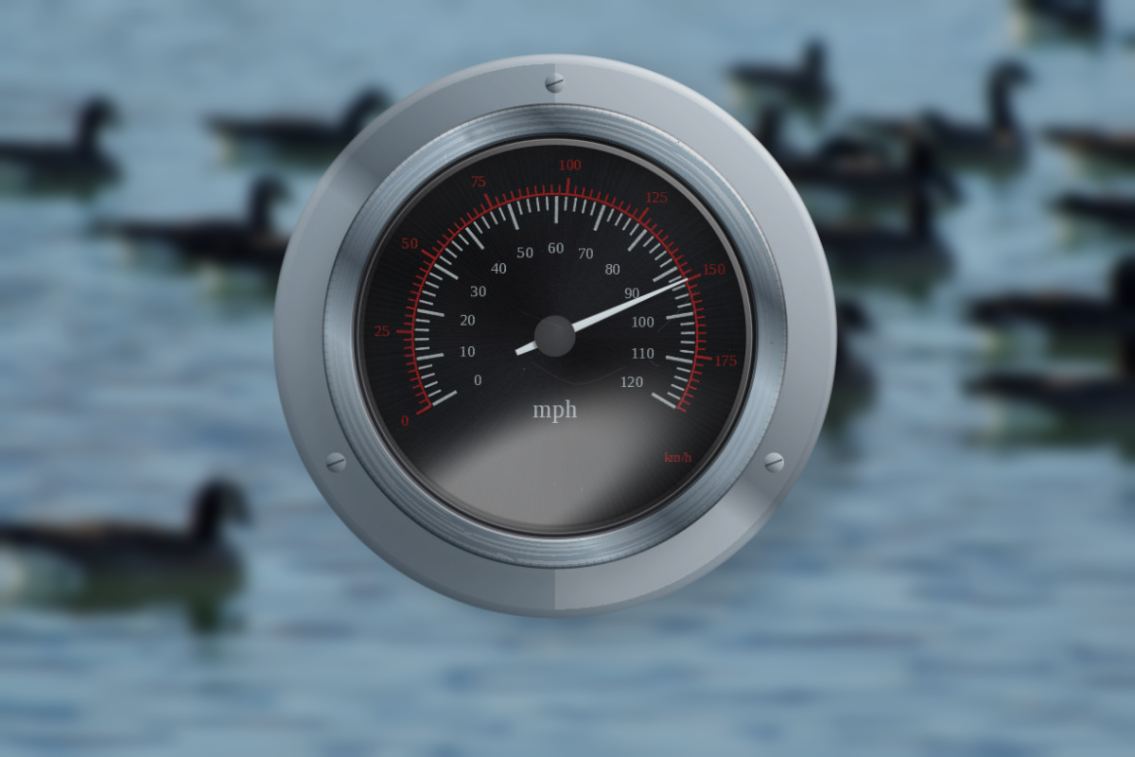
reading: {"value": 93, "unit": "mph"}
